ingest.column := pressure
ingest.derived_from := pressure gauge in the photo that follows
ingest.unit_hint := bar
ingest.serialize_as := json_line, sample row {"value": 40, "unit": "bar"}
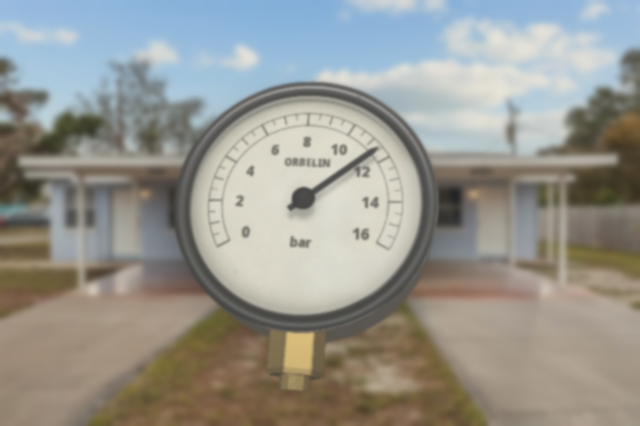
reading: {"value": 11.5, "unit": "bar"}
